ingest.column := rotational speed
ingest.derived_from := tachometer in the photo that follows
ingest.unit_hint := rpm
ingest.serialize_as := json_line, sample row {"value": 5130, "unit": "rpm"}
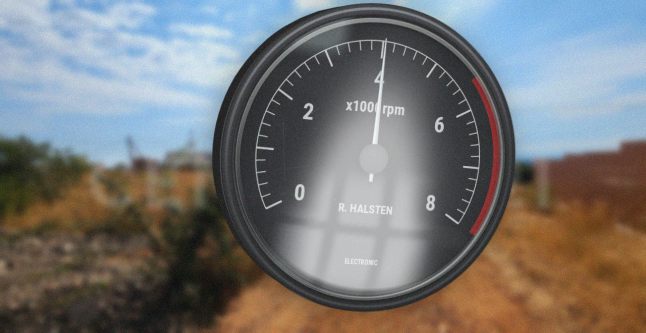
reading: {"value": 4000, "unit": "rpm"}
